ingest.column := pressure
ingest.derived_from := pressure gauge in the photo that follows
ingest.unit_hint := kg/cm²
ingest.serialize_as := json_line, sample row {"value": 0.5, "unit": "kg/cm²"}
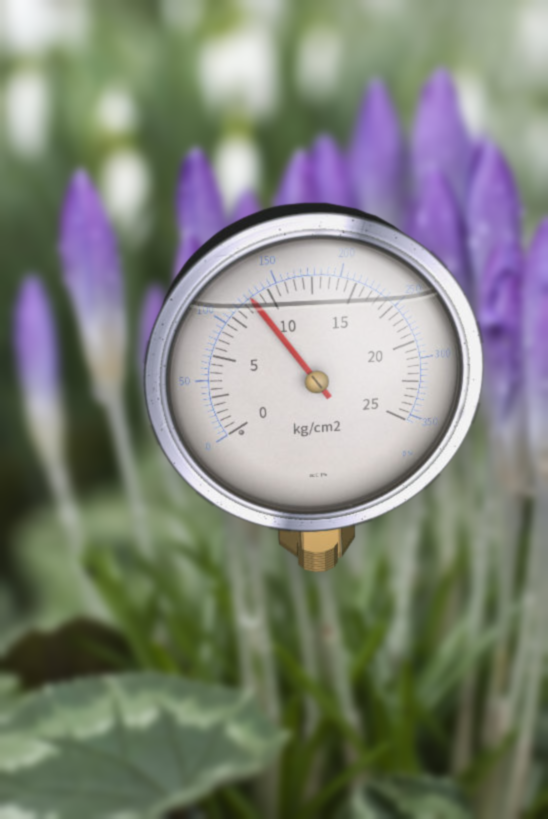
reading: {"value": 9, "unit": "kg/cm²"}
